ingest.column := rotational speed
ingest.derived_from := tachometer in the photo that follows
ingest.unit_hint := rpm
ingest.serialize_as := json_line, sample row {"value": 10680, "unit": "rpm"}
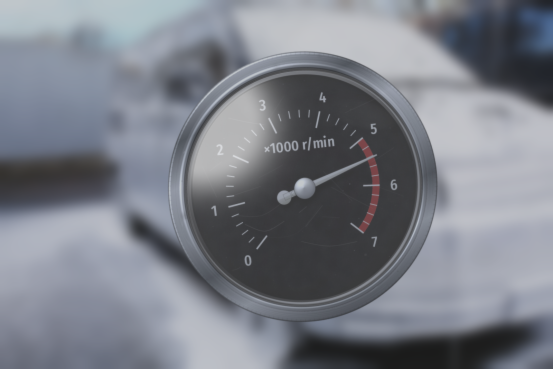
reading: {"value": 5400, "unit": "rpm"}
